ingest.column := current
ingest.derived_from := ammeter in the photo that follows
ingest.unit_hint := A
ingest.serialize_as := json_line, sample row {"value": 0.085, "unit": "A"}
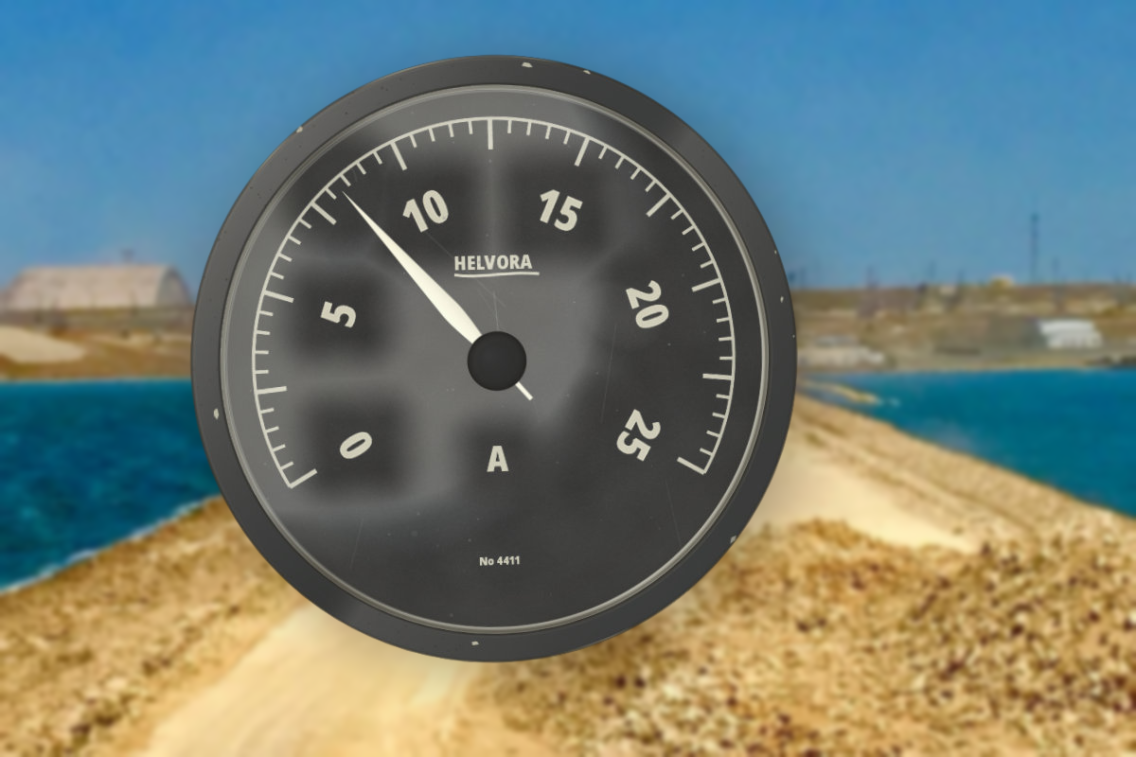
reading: {"value": 8.25, "unit": "A"}
